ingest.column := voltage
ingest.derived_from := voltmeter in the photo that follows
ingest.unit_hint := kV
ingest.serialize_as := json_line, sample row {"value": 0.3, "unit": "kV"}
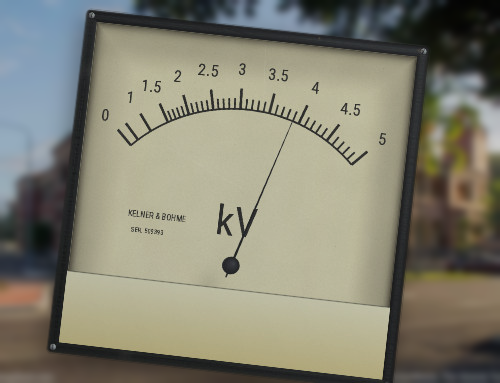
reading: {"value": 3.9, "unit": "kV"}
